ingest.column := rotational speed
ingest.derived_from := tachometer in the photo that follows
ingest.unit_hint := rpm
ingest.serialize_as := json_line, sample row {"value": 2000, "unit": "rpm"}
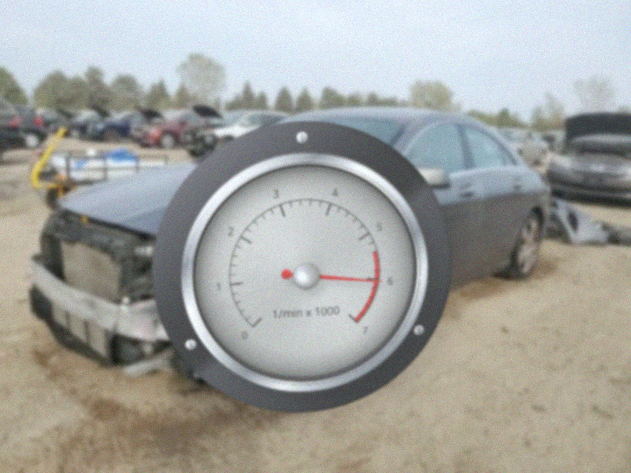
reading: {"value": 6000, "unit": "rpm"}
